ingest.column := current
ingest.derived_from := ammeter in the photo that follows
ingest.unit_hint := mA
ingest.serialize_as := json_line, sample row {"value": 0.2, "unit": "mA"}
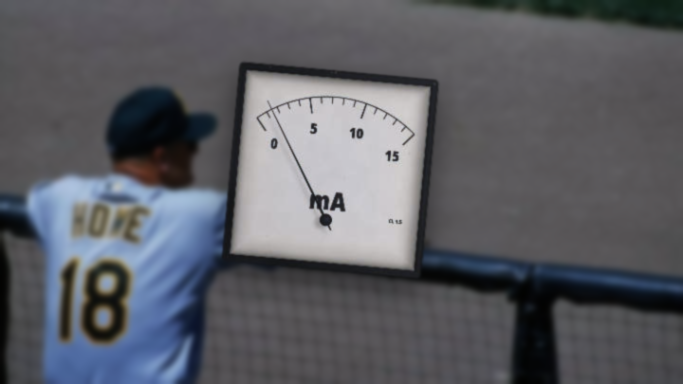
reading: {"value": 1.5, "unit": "mA"}
